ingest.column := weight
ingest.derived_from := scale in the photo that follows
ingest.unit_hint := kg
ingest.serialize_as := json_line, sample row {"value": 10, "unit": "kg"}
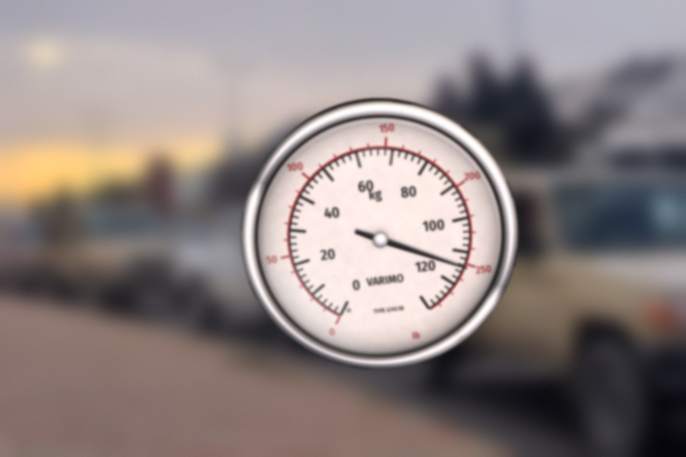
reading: {"value": 114, "unit": "kg"}
